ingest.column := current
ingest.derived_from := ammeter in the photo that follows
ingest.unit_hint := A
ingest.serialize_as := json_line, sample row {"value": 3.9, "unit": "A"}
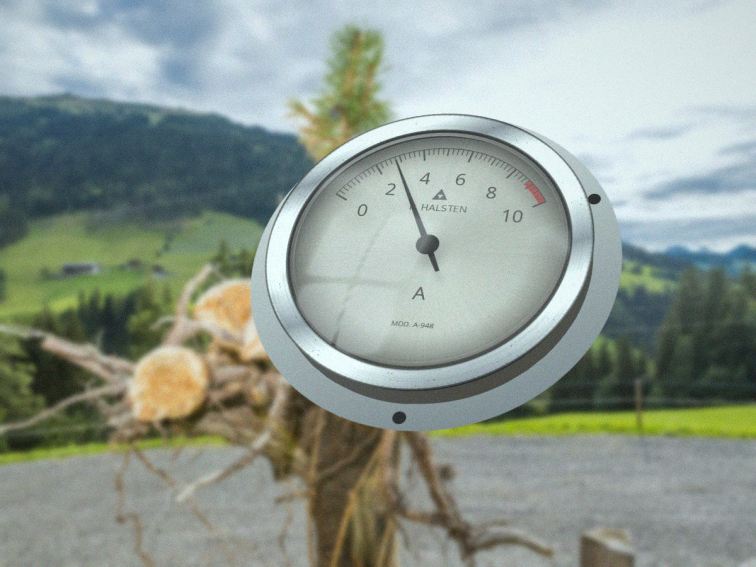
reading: {"value": 2.8, "unit": "A"}
